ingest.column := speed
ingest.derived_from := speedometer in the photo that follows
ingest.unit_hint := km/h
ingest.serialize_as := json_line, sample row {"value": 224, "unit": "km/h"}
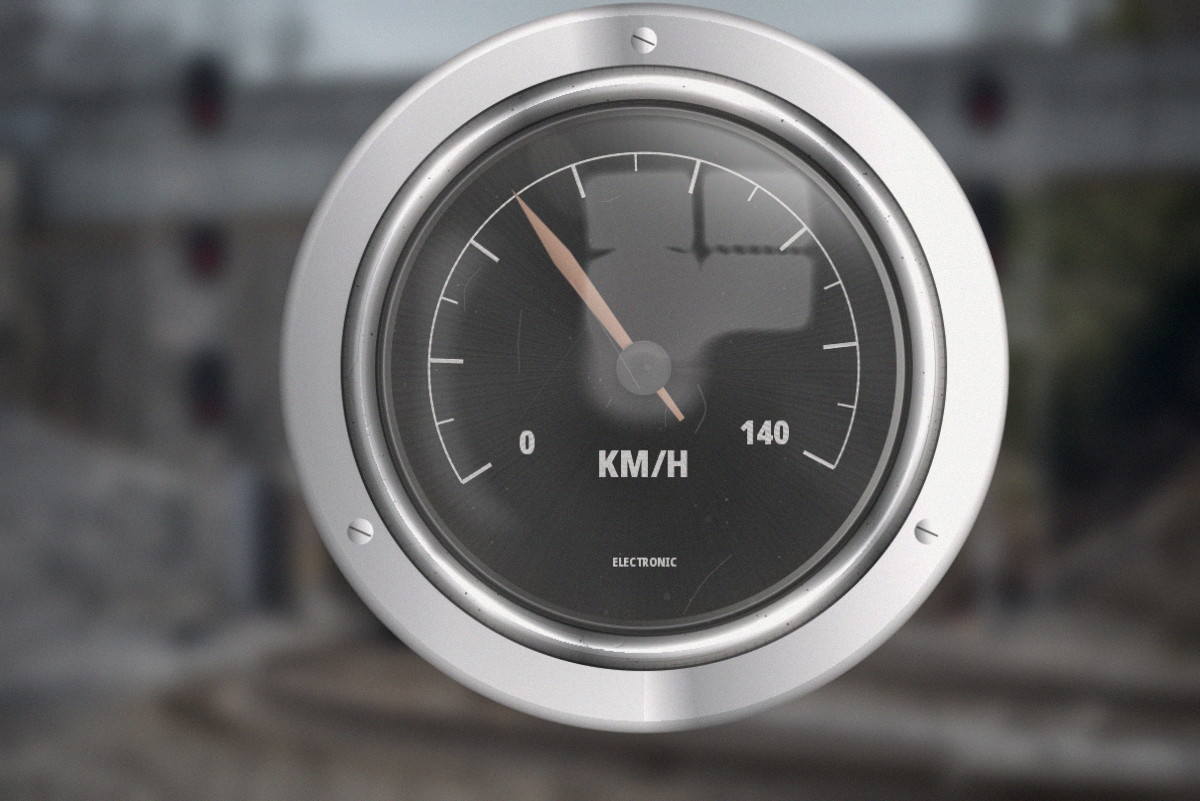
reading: {"value": 50, "unit": "km/h"}
